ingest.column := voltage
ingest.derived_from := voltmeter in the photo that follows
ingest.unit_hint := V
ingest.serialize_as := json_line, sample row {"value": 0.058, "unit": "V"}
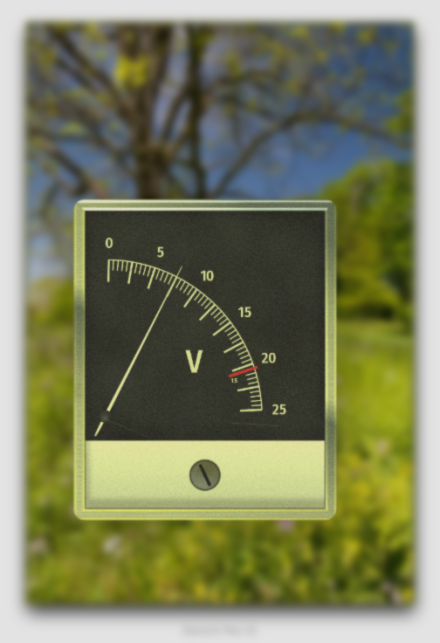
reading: {"value": 7.5, "unit": "V"}
